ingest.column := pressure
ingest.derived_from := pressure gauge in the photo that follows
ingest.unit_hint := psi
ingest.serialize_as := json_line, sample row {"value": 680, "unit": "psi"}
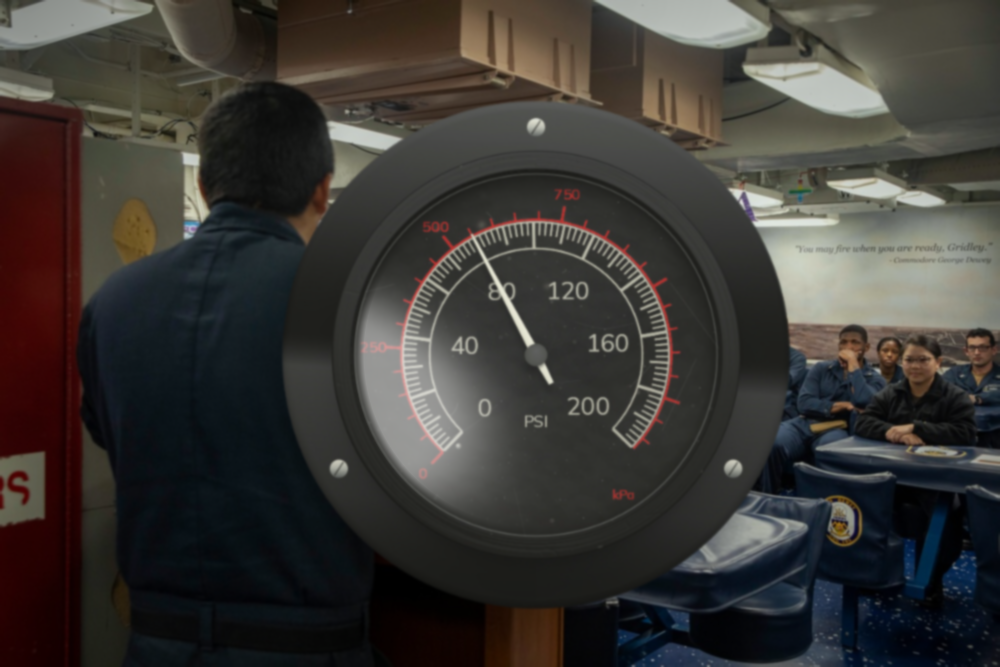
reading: {"value": 80, "unit": "psi"}
